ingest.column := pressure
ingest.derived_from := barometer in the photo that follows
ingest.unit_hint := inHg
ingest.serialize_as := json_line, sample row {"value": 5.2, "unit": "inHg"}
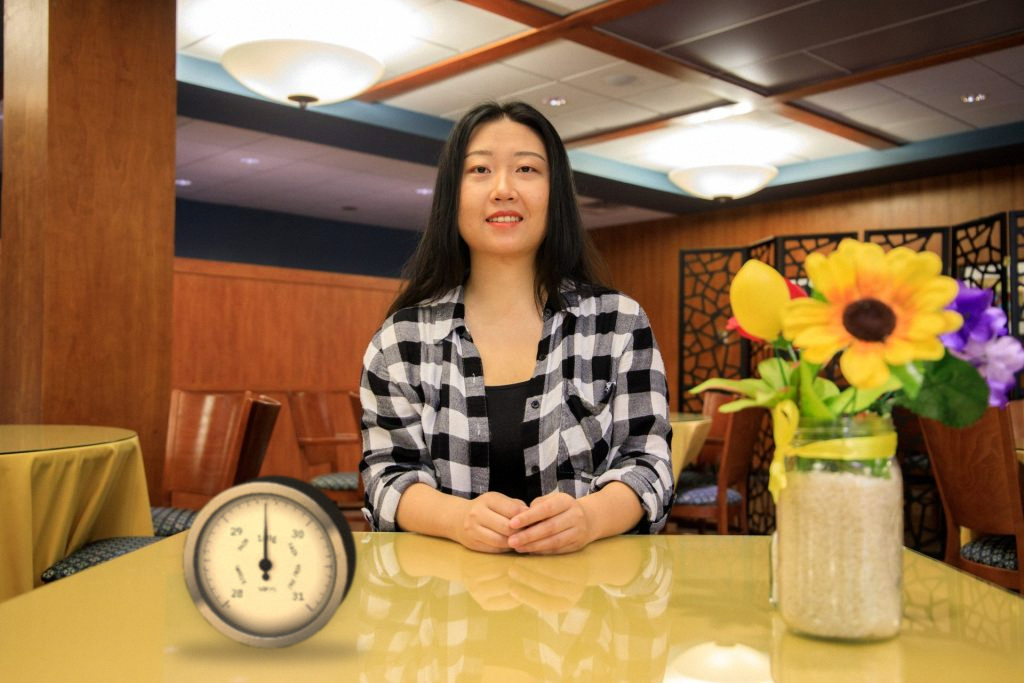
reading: {"value": 29.5, "unit": "inHg"}
